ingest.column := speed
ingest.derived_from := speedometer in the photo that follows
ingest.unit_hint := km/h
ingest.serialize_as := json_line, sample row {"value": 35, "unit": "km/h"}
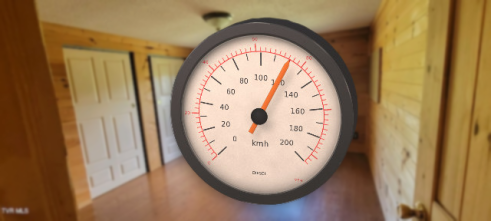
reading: {"value": 120, "unit": "km/h"}
